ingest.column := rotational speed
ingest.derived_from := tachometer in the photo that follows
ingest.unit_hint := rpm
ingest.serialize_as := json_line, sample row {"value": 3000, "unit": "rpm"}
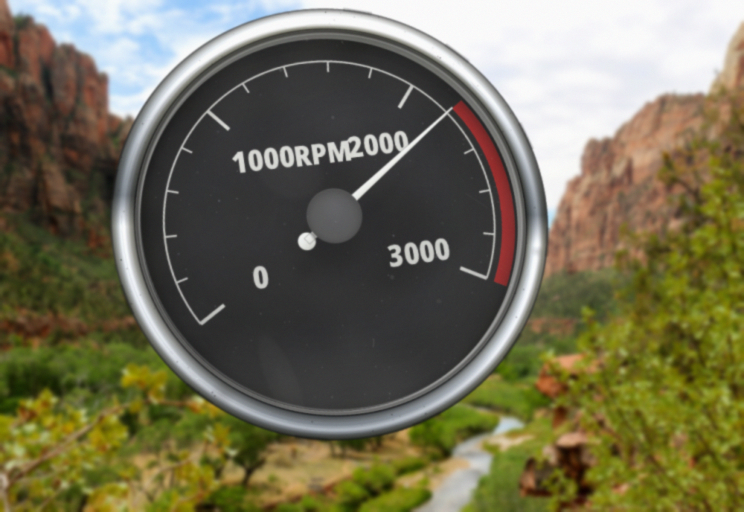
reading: {"value": 2200, "unit": "rpm"}
